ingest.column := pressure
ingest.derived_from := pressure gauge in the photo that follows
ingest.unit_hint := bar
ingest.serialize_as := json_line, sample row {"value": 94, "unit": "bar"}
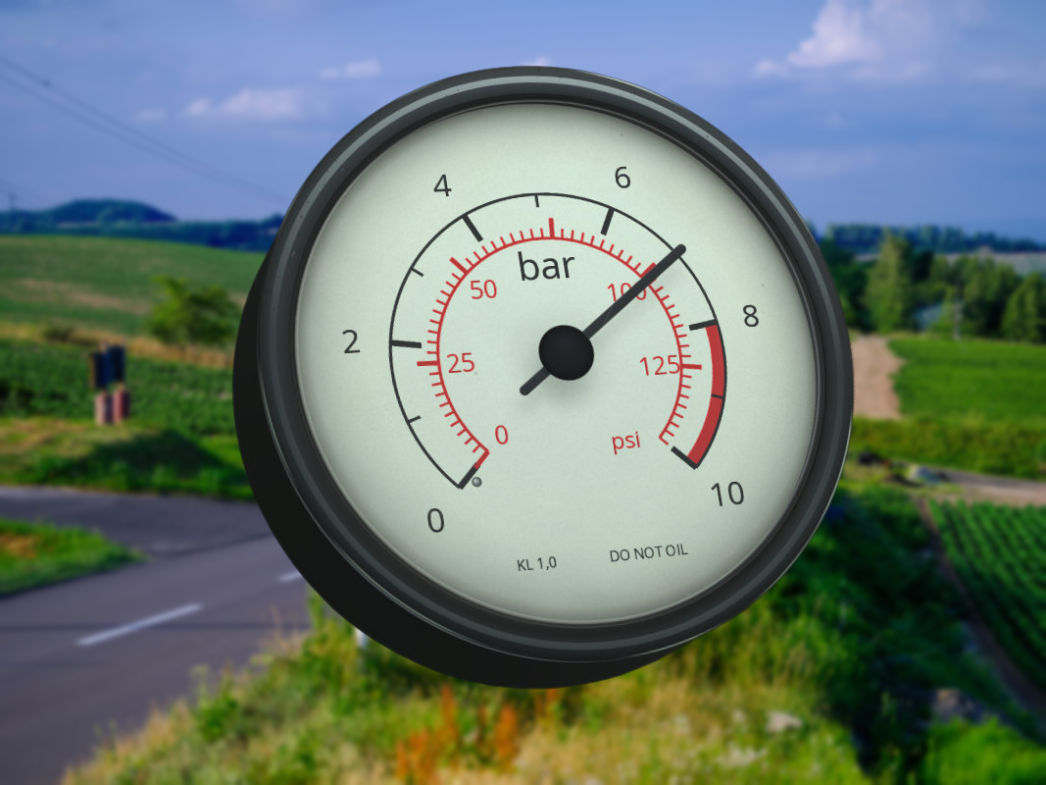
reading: {"value": 7, "unit": "bar"}
